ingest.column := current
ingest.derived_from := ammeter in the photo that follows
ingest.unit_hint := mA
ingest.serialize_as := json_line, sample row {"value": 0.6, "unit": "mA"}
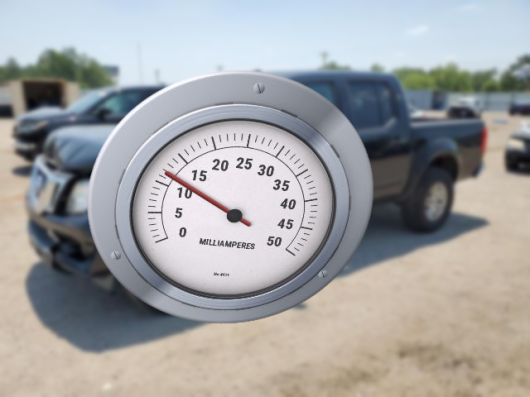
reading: {"value": 12, "unit": "mA"}
